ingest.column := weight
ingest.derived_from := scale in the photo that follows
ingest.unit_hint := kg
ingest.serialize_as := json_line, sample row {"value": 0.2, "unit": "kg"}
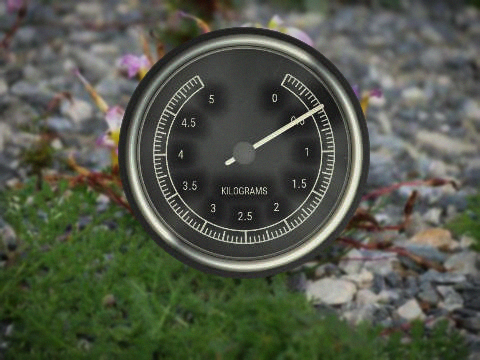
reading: {"value": 0.5, "unit": "kg"}
